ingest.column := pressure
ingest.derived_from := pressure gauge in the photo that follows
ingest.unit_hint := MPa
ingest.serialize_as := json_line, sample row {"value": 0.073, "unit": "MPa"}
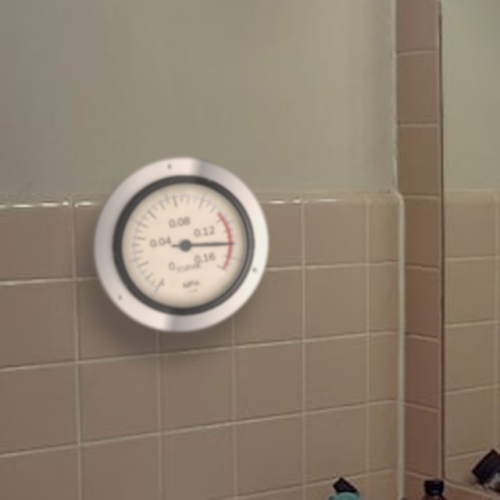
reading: {"value": 0.14, "unit": "MPa"}
